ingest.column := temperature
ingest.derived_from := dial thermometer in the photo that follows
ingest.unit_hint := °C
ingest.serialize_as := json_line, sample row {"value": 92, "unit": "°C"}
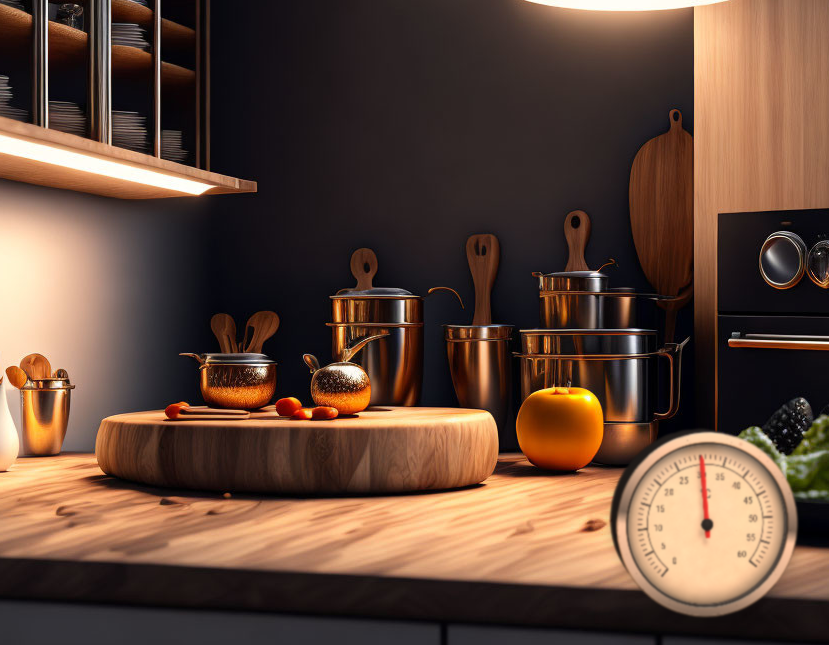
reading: {"value": 30, "unit": "°C"}
